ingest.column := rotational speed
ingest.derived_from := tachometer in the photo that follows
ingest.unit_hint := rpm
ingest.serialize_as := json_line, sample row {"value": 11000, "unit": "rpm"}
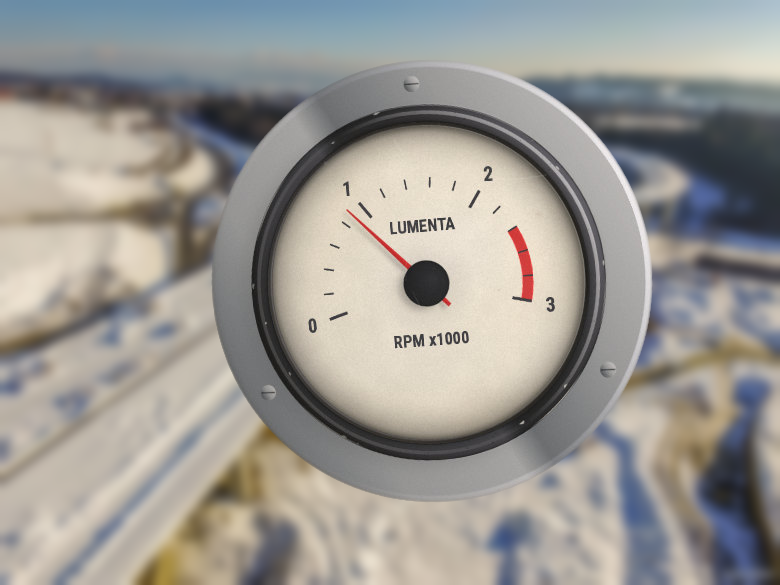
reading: {"value": 900, "unit": "rpm"}
